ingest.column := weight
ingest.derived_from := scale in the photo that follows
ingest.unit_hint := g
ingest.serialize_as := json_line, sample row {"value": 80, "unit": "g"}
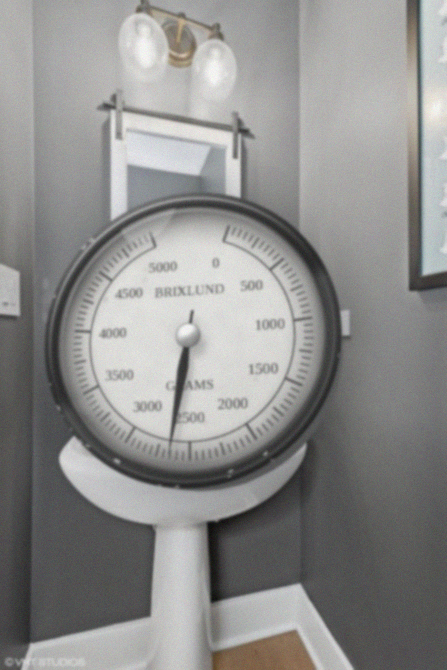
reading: {"value": 2650, "unit": "g"}
